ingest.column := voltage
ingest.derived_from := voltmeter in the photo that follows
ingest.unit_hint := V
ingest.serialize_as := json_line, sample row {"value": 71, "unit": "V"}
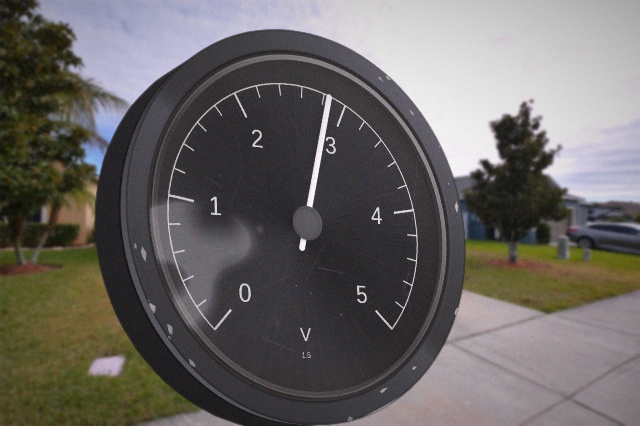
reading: {"value": 2.8, "unit": "V"}
